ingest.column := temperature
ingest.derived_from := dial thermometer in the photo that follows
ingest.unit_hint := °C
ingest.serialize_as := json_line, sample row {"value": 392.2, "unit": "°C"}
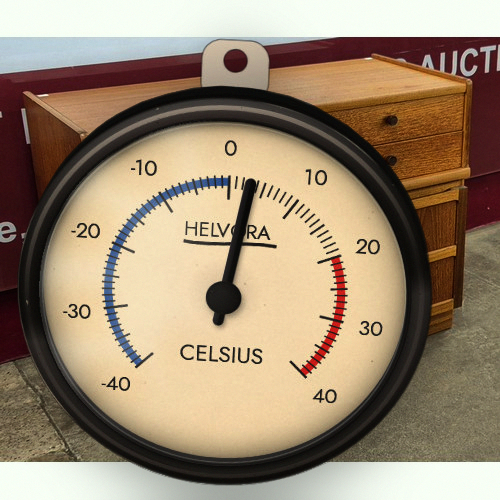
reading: {"value": 3, "unit": "°C"}
